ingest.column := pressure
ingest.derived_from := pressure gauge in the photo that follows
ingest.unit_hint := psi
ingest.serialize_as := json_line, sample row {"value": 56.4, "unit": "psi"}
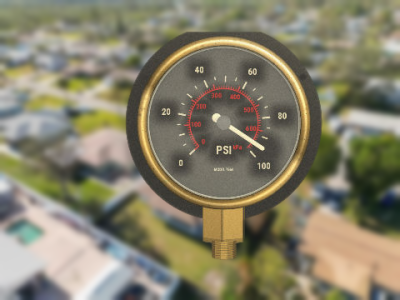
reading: {"value": 95, "unit": "psi"}
